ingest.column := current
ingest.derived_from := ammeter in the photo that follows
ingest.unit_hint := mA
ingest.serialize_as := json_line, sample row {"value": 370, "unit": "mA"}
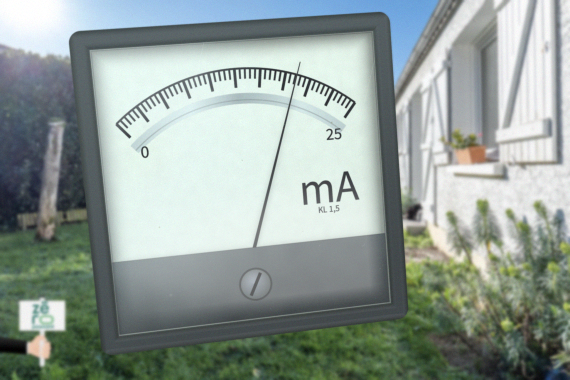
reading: {"value": 18.5, "unit": "mA"}
